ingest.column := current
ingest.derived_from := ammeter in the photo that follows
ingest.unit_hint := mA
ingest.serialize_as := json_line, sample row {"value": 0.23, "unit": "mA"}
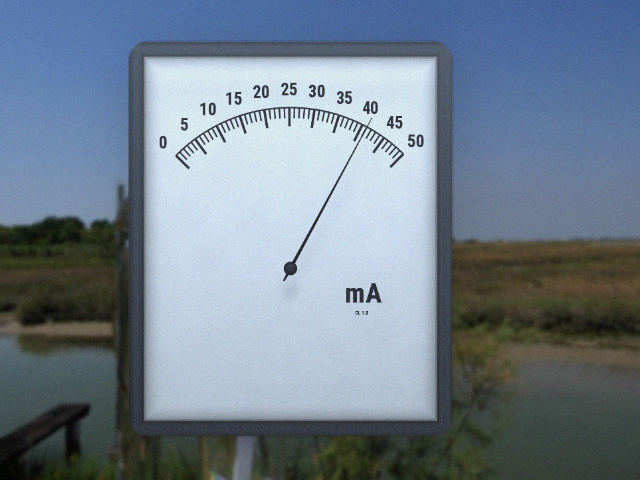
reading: {"value": 41, "unit": "mA"}
